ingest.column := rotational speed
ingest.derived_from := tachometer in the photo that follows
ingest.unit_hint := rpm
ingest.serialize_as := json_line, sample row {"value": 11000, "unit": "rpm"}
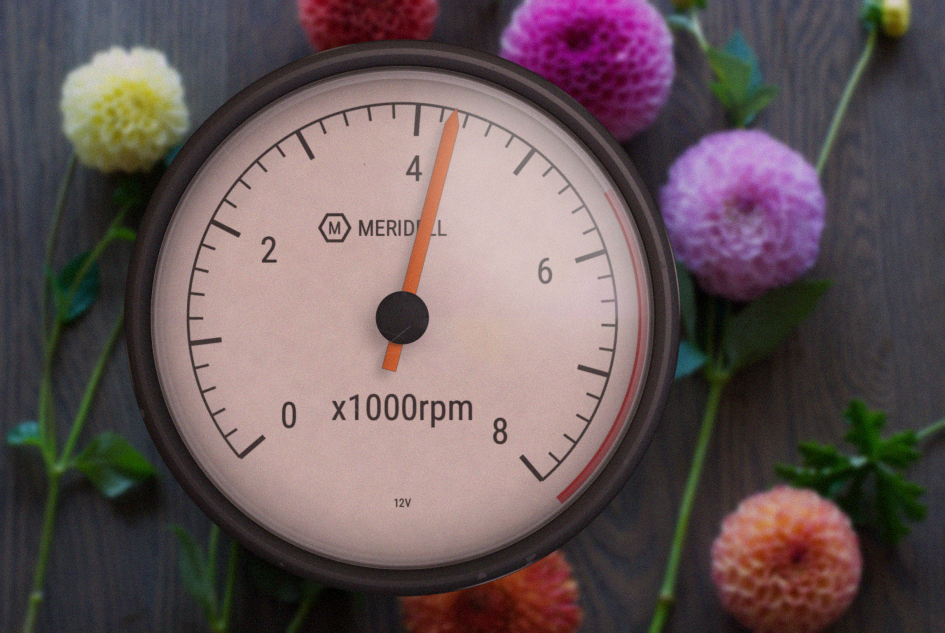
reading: {"value": 4300, "unit": "rpm"}
